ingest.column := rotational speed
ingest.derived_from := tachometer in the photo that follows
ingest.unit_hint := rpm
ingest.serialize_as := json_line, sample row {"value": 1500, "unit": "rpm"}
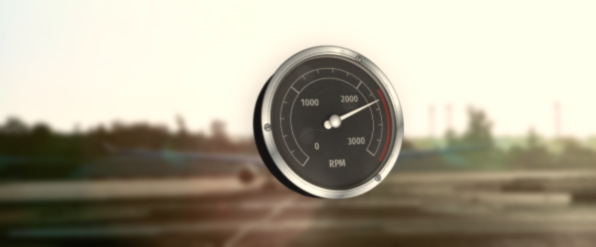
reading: {"value": 2300, "unit": "rpm"}
